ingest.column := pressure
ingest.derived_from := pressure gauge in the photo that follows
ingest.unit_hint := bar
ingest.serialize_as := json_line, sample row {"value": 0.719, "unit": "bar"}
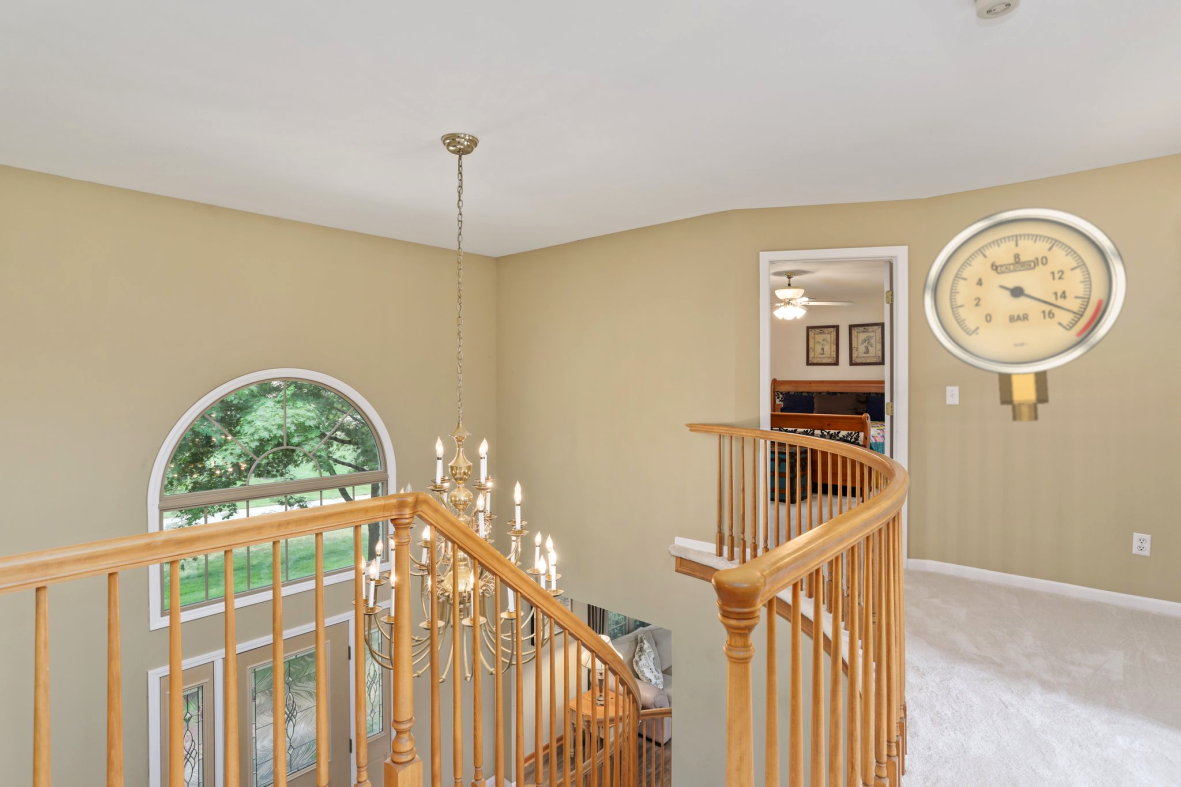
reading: {"value": 15, "unit": "bar"}
